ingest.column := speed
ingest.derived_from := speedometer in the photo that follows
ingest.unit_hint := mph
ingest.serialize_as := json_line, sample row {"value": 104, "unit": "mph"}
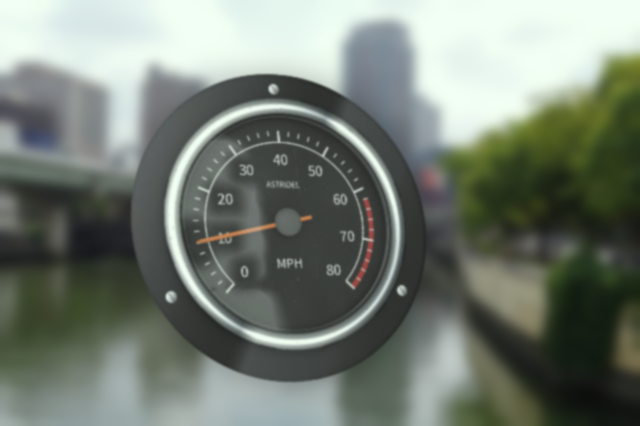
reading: {"value": 10, "unit": "mph"}
